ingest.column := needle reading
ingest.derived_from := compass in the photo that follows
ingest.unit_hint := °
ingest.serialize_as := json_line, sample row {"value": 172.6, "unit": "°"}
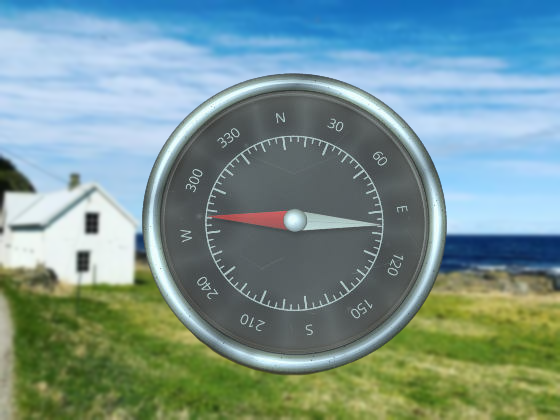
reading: {"value": 280, "unit": "°"}
